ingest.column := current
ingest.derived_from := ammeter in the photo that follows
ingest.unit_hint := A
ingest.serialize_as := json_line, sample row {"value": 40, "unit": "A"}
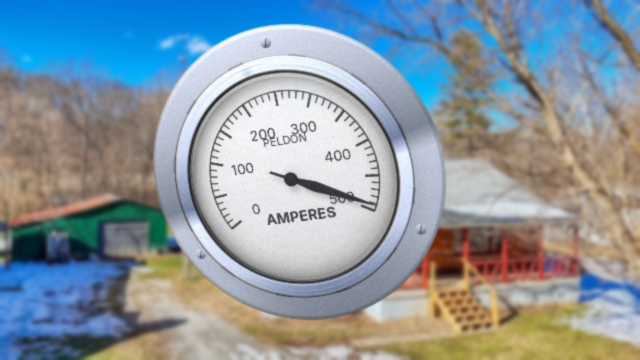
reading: {"value": 490, "unit": "A"}
